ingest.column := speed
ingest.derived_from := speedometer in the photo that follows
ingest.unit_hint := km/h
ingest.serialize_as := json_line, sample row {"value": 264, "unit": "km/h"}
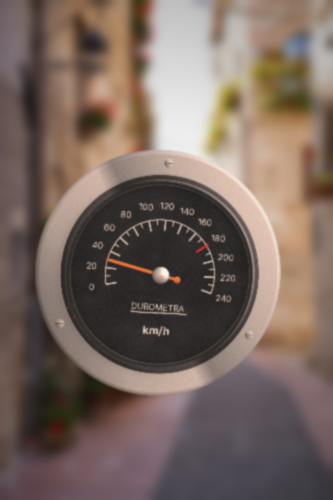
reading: {"value": 30, "unit": "km/h"}
